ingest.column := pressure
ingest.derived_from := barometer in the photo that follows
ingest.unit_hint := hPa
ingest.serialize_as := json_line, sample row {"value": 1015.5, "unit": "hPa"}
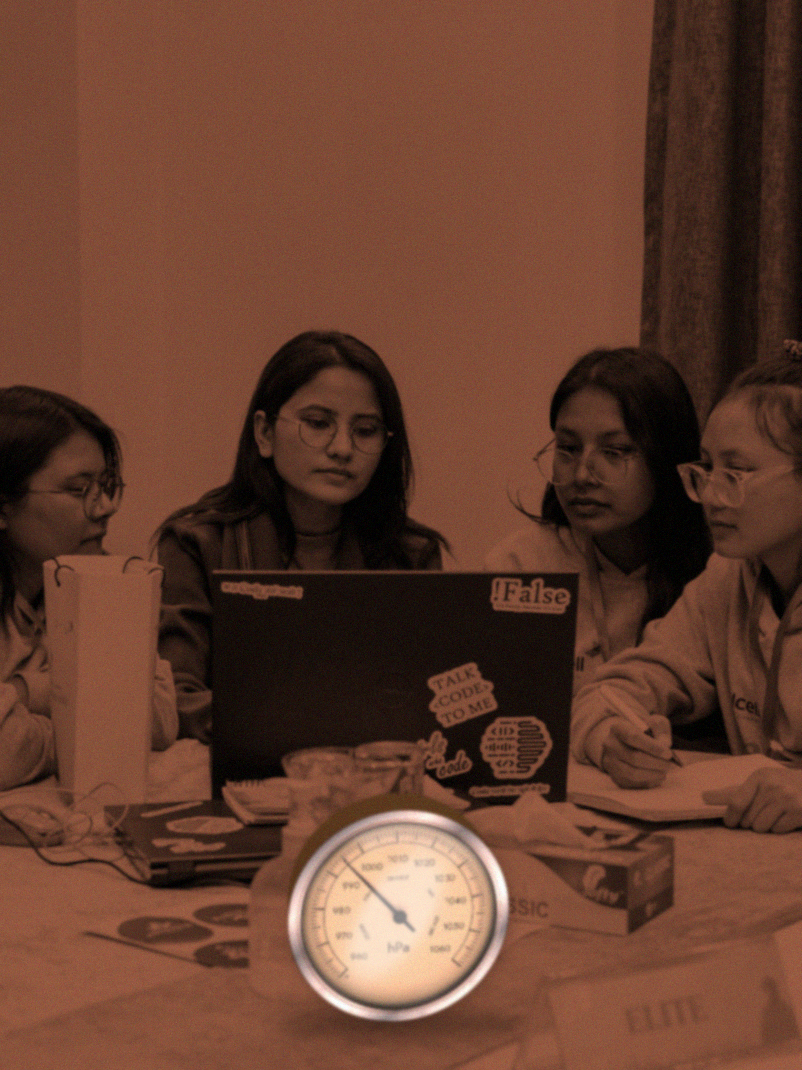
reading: {"value": 995, "unit": "hPa"}
